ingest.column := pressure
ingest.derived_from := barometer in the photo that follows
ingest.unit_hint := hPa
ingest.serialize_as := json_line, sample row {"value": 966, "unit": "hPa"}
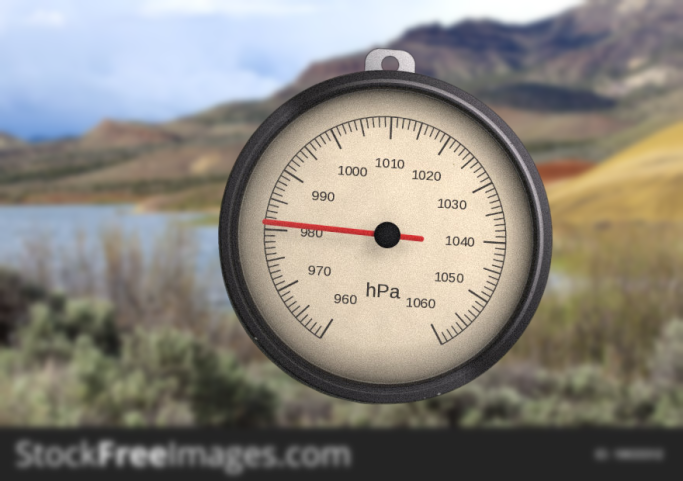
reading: {"value": 981, "unit": "hPa"}
